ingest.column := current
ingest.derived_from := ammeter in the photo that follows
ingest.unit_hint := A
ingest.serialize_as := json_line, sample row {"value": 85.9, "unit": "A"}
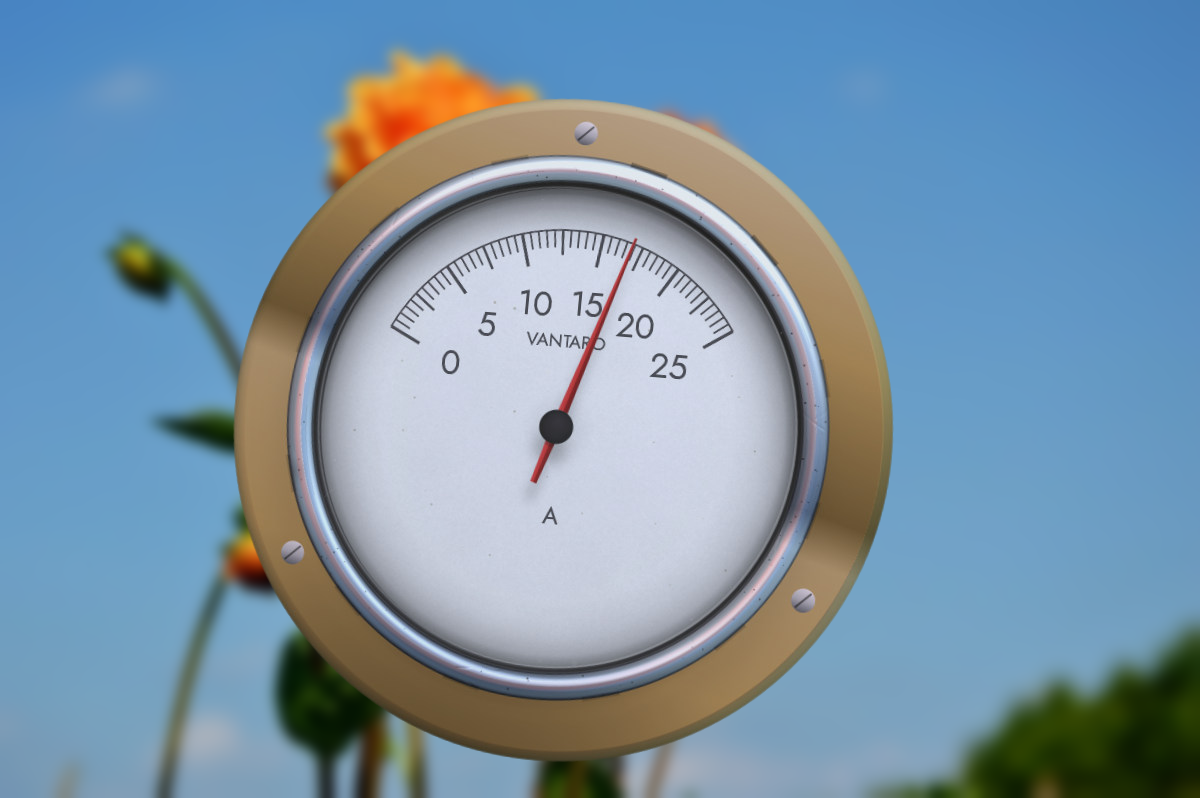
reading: {"value": 17, "unit": "A"}
